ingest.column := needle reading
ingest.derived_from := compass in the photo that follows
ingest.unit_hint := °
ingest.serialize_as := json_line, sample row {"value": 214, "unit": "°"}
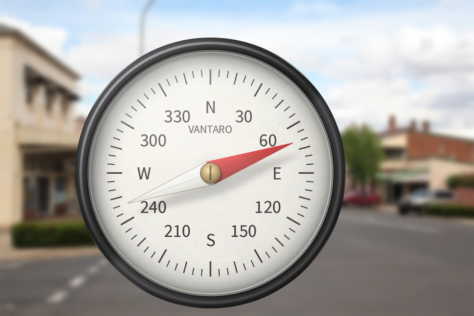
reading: {"value": 70, "unit": "°"}
